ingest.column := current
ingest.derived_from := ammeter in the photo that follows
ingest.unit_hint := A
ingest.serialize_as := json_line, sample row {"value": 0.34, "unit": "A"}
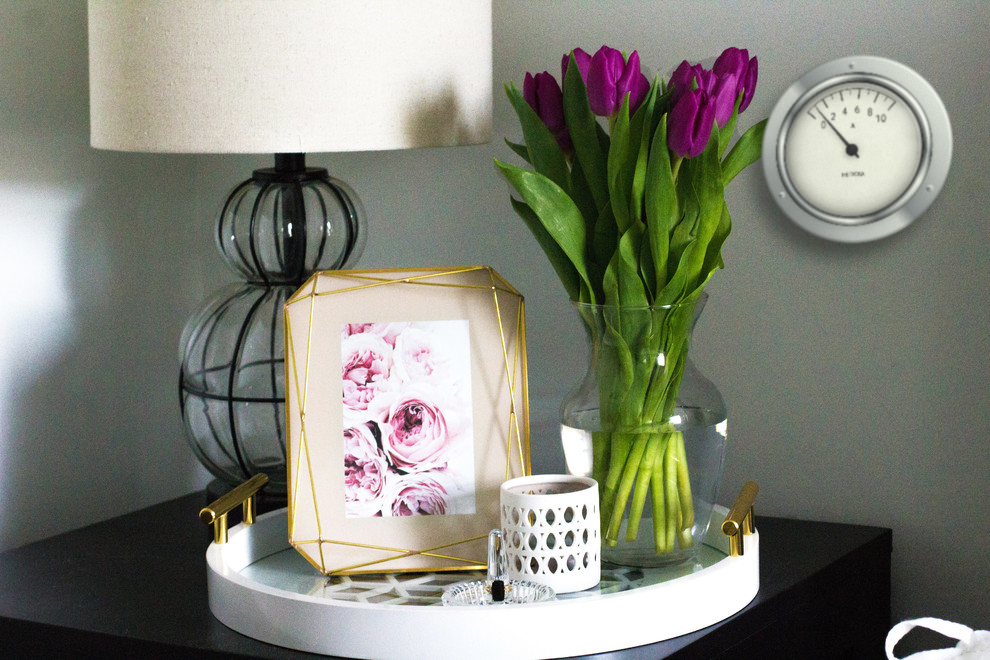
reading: {"value": 1, "unit": "A"}
